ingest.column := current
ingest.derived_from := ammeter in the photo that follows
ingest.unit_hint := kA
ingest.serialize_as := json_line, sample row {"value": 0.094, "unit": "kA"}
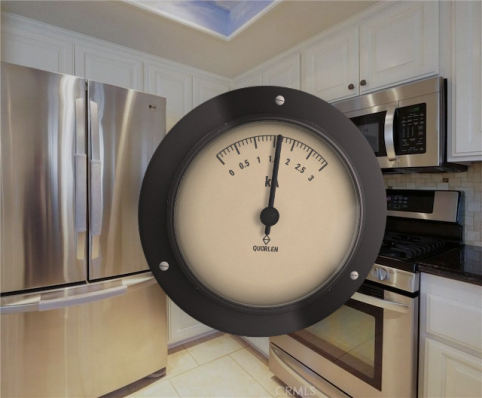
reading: {"value": 1.6, "unit": "kA"}
